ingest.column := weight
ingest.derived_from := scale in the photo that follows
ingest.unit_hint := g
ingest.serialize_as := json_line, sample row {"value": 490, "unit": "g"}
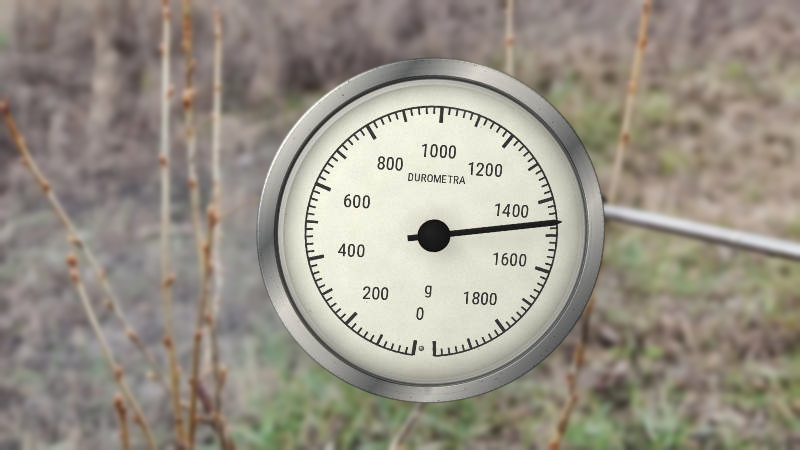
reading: {"value": 1460, "unit": "g"}
